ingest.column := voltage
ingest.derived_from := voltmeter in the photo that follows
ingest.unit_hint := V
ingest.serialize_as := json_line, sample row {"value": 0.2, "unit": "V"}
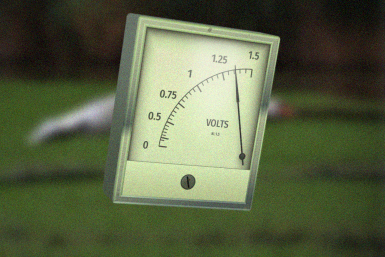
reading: {"value": 1.35, "unit": "V"}
